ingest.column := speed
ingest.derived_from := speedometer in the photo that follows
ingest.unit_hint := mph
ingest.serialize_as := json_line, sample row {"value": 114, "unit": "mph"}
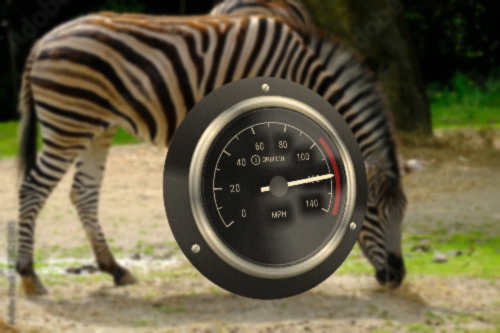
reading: {"value": 120, "unit": "mph"}
